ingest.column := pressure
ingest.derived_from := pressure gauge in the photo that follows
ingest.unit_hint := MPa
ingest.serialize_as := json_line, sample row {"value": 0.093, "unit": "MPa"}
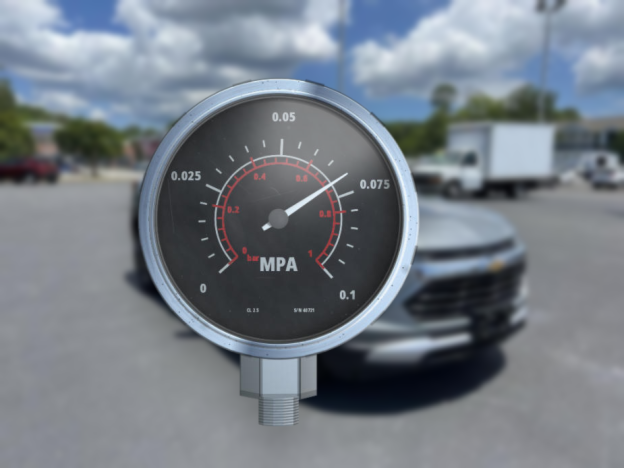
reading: {"value": 0.07, "unit": "MPa"}
